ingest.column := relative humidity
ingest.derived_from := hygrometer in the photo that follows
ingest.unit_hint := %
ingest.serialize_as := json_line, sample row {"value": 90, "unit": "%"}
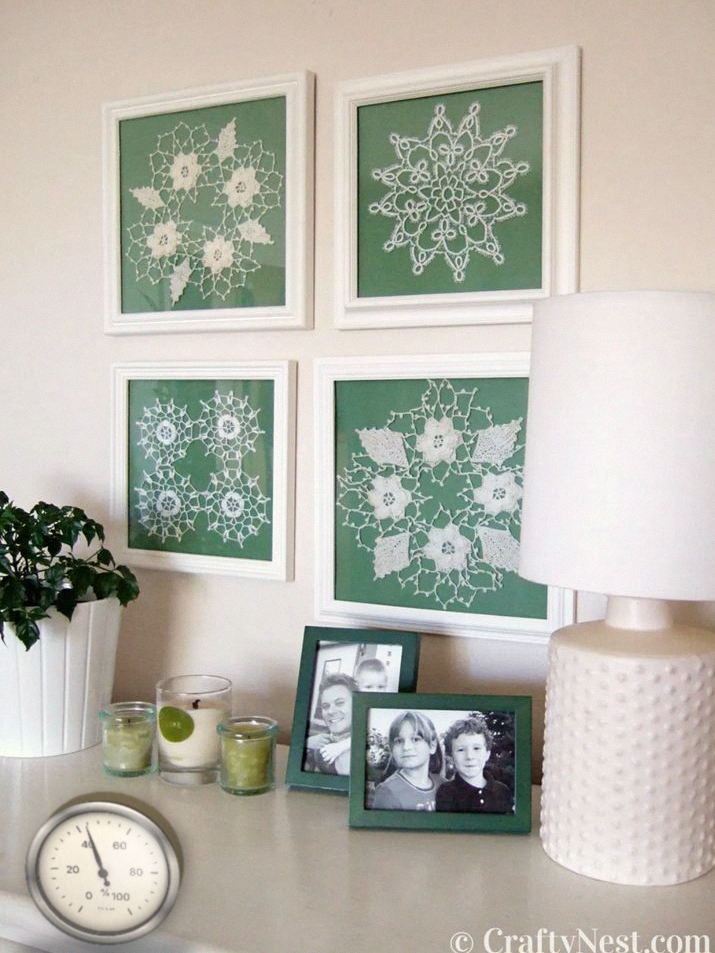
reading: {"value": 44, "unit": "%"}
